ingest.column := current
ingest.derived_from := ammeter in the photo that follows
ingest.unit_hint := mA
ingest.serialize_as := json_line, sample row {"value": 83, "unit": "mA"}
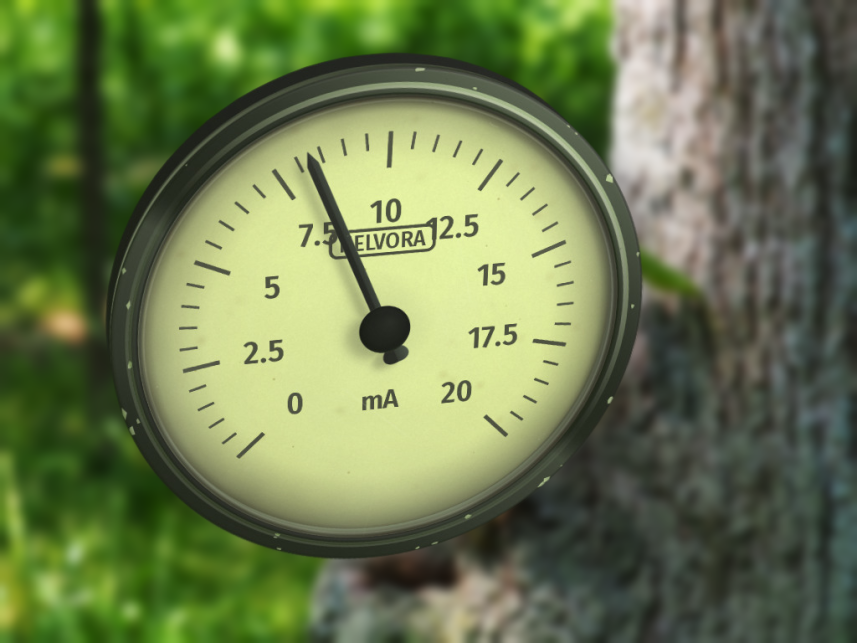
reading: {"value": 8.25, "unit": "mA"}
